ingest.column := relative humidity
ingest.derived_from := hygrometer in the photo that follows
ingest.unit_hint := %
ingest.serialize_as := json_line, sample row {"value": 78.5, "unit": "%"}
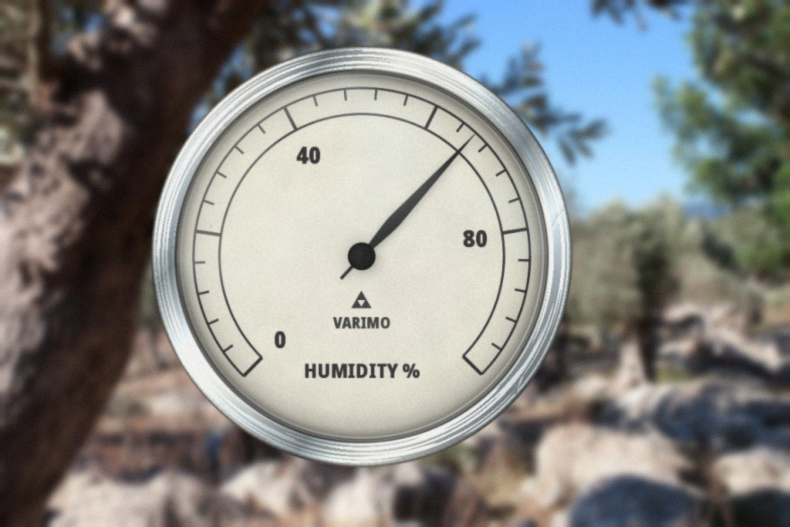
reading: {"value": 66, "unit": "%"}
